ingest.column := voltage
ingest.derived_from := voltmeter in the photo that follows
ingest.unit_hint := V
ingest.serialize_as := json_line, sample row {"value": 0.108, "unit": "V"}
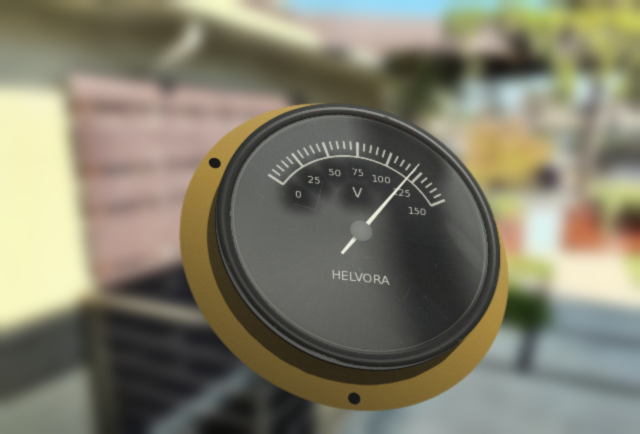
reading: {"value": 120, "unit": "V"}
